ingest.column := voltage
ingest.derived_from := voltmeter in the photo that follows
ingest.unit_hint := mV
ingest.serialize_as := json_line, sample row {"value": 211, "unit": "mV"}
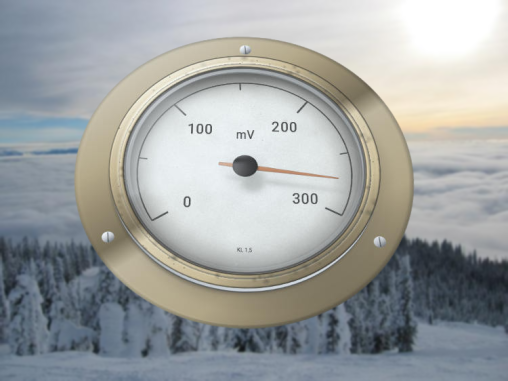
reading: {"value": 275, "unit": "mV"}
